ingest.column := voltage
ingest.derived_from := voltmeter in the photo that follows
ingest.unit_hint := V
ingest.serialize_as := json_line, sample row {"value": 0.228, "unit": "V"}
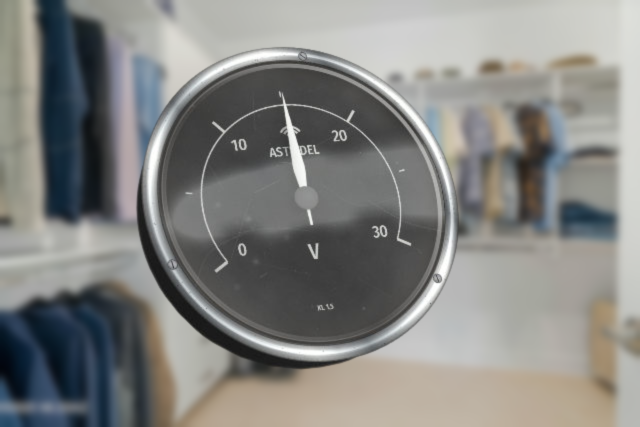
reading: {"value": 15, "unit": "V"}
